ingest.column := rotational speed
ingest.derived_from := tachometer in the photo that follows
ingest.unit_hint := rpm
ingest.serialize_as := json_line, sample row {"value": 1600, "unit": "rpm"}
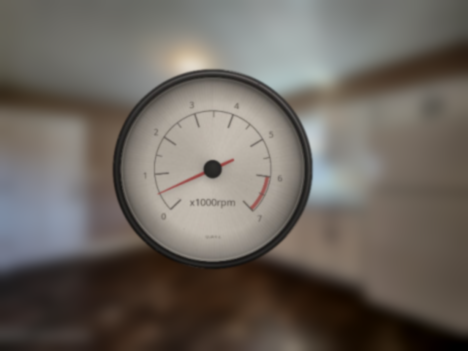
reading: {"value": 500, "unit": "rpm"}
